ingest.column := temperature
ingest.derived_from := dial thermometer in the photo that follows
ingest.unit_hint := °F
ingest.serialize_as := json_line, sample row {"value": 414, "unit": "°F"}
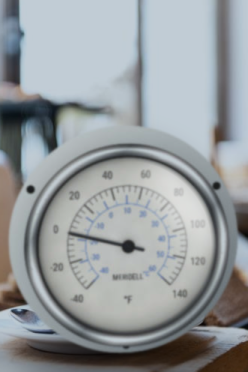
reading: {"value": 0, "unit": "°F"}
